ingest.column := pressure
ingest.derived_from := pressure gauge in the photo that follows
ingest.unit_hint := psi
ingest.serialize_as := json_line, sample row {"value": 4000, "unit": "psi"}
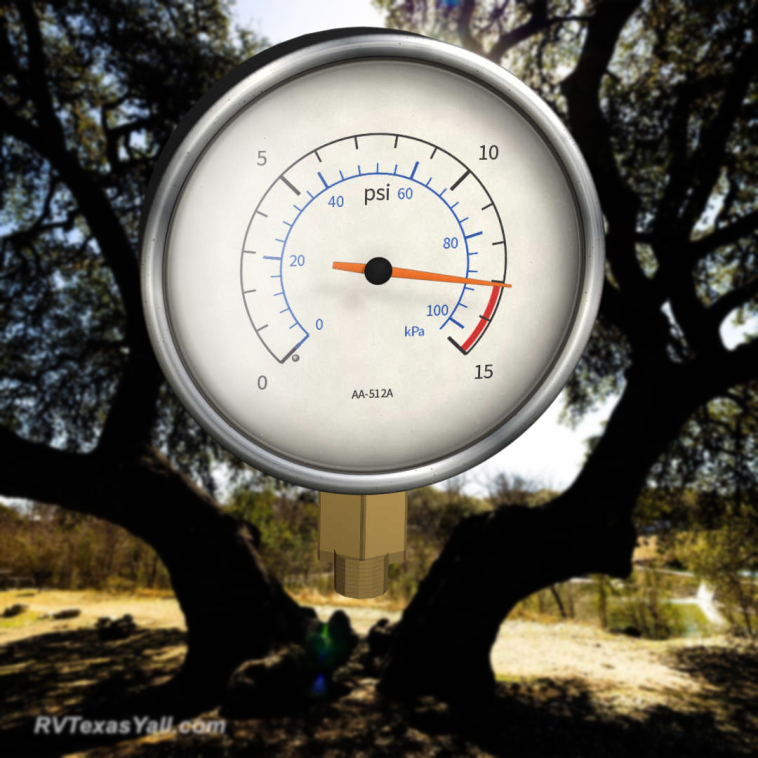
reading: {"value": 13, "unit": "psi"}
